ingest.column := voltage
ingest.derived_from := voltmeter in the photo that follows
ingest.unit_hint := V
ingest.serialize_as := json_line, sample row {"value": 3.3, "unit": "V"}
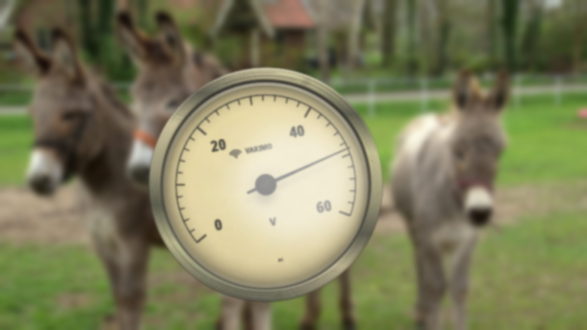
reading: {"value": 49, "unit": "V"}
